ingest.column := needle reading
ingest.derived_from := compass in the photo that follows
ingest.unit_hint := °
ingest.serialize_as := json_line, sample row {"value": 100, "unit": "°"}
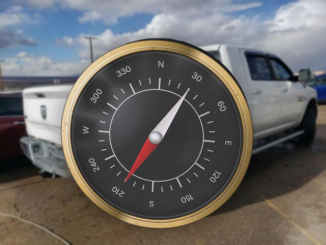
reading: {"value": 210, "unit": "°"}
